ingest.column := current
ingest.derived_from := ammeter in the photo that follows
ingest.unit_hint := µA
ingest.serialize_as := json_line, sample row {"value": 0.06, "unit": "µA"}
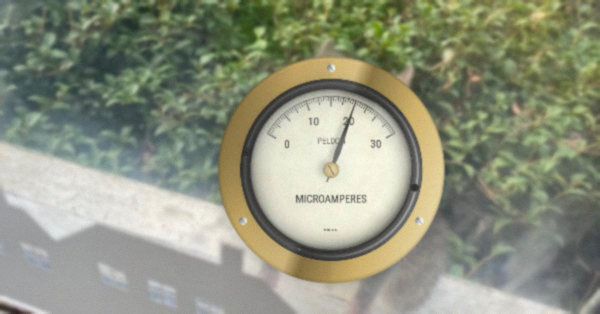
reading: {"value": 20, "unit": "µA"}
